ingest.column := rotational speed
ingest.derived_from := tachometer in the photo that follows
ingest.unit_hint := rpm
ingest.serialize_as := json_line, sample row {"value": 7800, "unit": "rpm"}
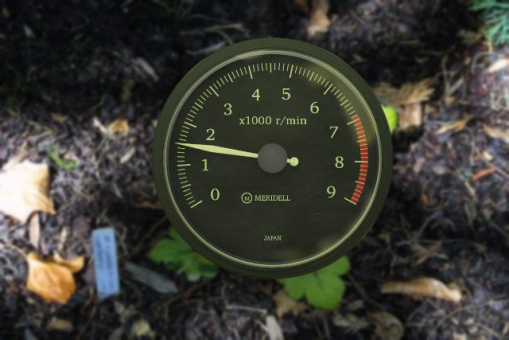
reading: {"value": 1500, "unit": "rpm"}
